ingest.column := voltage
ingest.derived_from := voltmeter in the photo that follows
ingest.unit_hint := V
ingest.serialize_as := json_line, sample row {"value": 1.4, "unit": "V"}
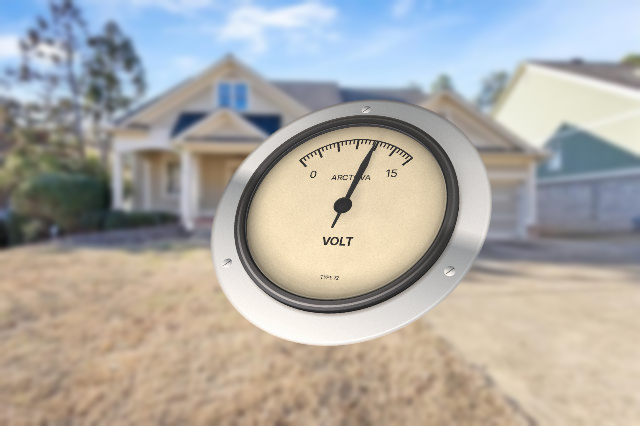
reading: {"value": 10, "unit": "V"}
